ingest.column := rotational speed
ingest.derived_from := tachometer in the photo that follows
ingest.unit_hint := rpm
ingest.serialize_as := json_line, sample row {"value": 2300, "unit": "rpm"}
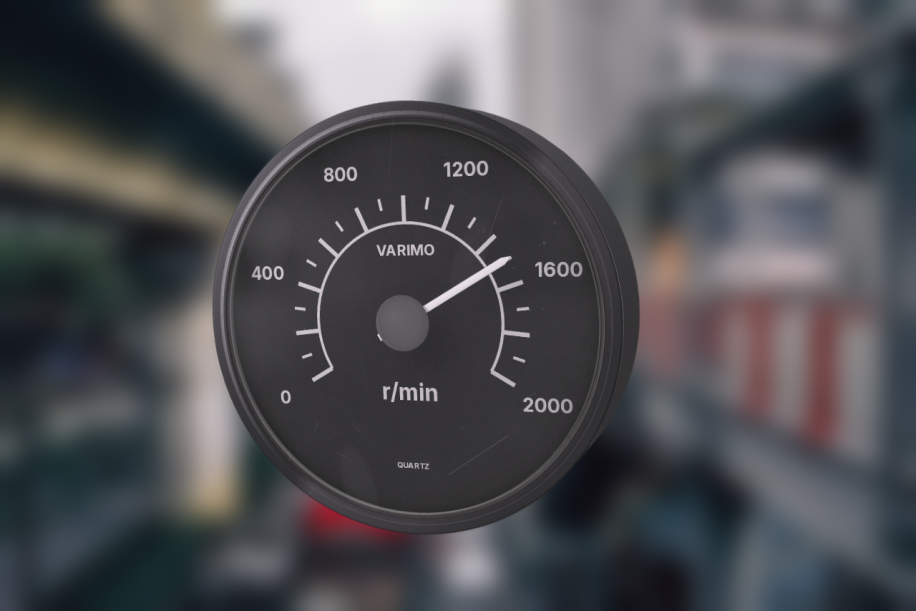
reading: {"value": 1500, "unit": "rpm"}
